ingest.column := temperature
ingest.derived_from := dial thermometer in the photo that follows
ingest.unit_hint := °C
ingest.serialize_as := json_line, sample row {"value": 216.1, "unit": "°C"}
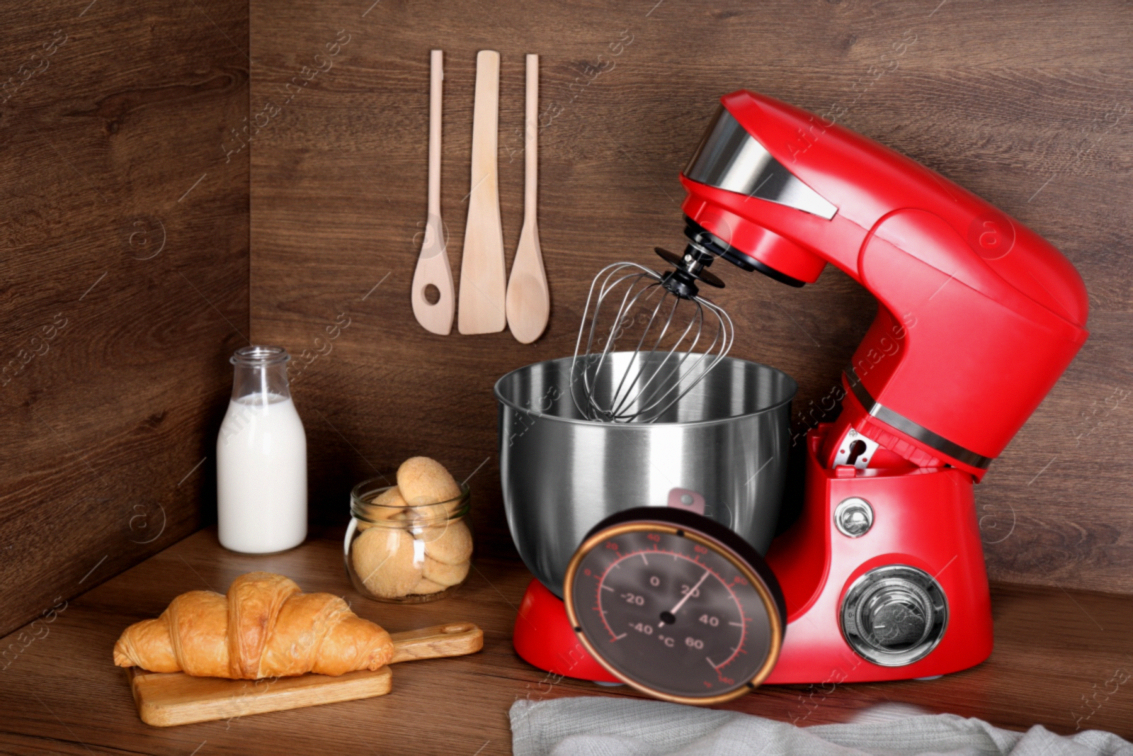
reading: {"value": 20, "unit": "°C"}
